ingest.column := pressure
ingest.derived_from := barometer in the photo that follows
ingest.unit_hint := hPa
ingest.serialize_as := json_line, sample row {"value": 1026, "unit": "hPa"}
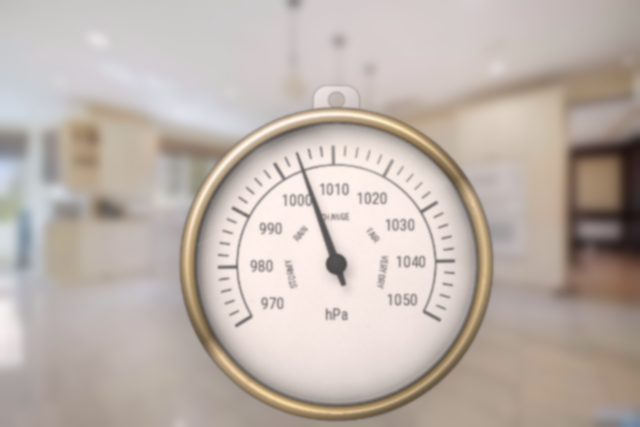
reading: {"value": 1004, "unit": "hPa"}
